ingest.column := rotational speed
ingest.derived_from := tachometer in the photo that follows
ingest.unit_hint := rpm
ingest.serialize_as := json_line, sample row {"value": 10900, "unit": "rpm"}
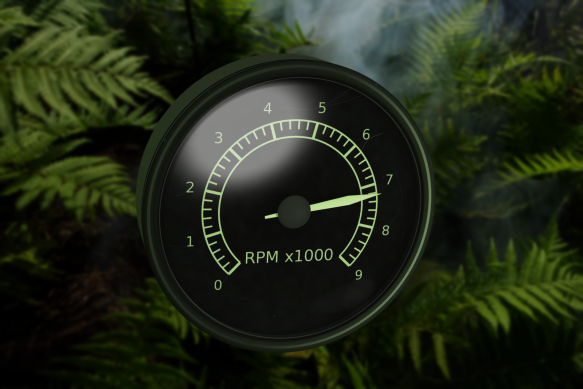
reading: {"value": 7200, "unit": "rpm"}
